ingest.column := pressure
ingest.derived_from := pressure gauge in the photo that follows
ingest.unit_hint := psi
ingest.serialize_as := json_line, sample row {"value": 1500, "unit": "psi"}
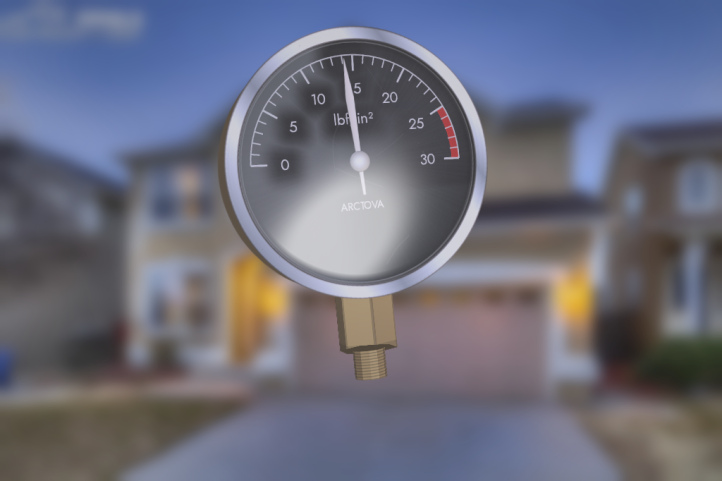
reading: {"value": 14, "unit": "psi"}
